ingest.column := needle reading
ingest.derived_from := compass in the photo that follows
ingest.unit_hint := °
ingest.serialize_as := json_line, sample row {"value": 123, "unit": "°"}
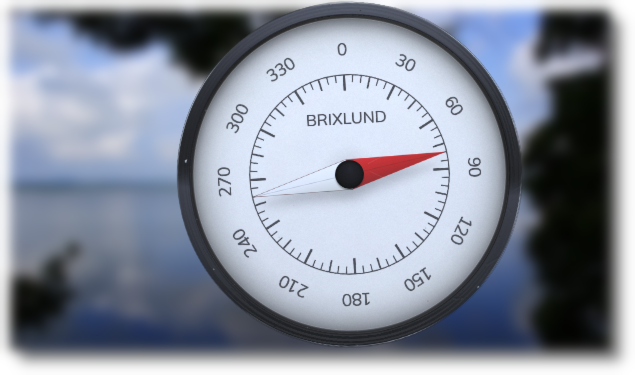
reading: {"value": 80, "unit": "°"}
